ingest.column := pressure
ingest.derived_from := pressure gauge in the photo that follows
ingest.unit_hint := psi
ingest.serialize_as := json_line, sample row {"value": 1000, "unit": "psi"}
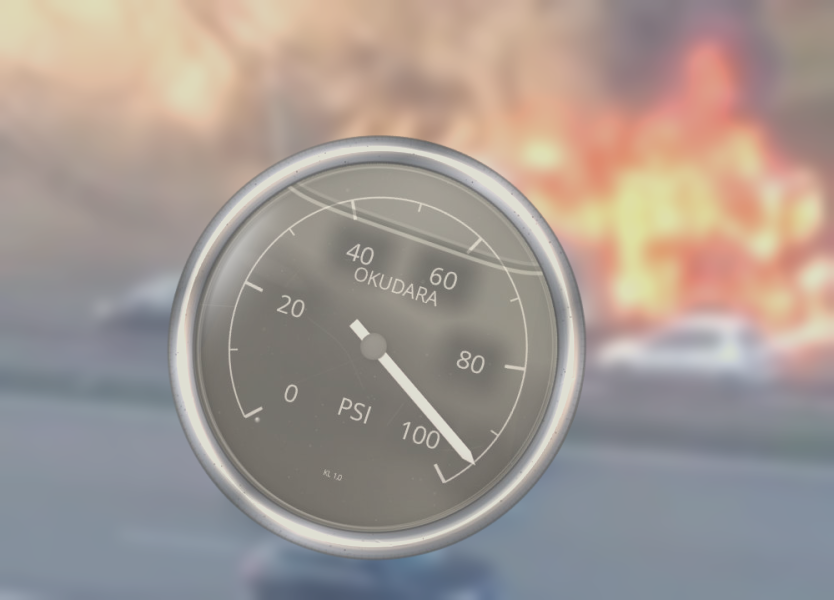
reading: {"value": 95, "unit": "psi"}
